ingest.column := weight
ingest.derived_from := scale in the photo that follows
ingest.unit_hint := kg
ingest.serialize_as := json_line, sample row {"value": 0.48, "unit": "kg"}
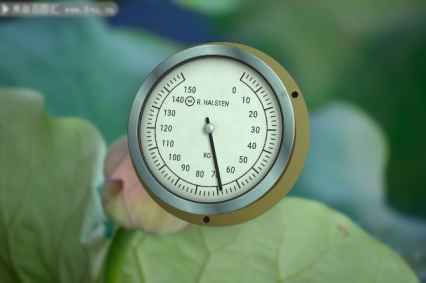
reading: {"value": 68, "unit": "kg"}
